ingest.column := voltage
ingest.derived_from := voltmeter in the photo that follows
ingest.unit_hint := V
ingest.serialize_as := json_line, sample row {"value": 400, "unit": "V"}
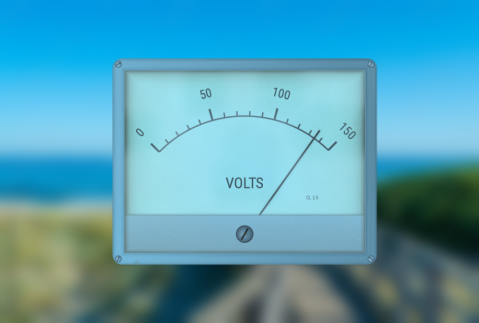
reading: {"value": 135, "unit": "V"}
